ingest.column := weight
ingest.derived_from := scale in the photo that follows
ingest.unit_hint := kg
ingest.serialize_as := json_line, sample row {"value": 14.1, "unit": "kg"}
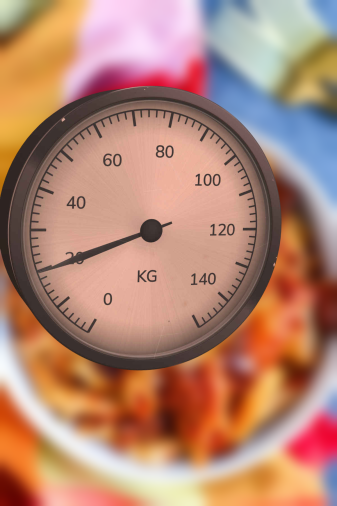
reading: {"value": 20, "unit": "kg"}
